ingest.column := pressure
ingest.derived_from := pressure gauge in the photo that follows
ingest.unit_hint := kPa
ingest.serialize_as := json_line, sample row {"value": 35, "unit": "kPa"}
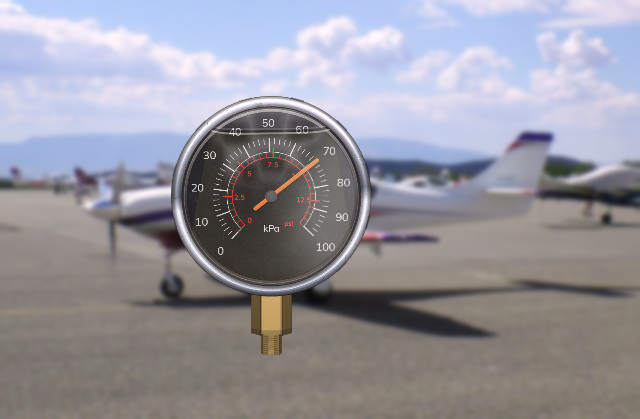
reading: {"value": 70, "unit": "kPa"}
